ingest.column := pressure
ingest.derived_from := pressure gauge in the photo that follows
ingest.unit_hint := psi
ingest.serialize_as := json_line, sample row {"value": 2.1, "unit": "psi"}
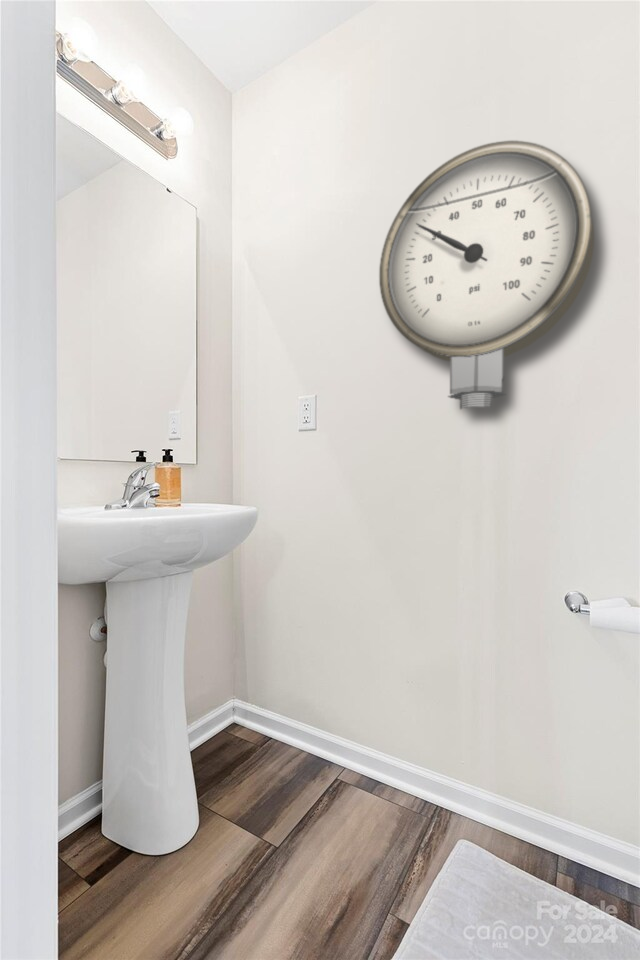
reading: {"value": 30, "unit": "psi"}
